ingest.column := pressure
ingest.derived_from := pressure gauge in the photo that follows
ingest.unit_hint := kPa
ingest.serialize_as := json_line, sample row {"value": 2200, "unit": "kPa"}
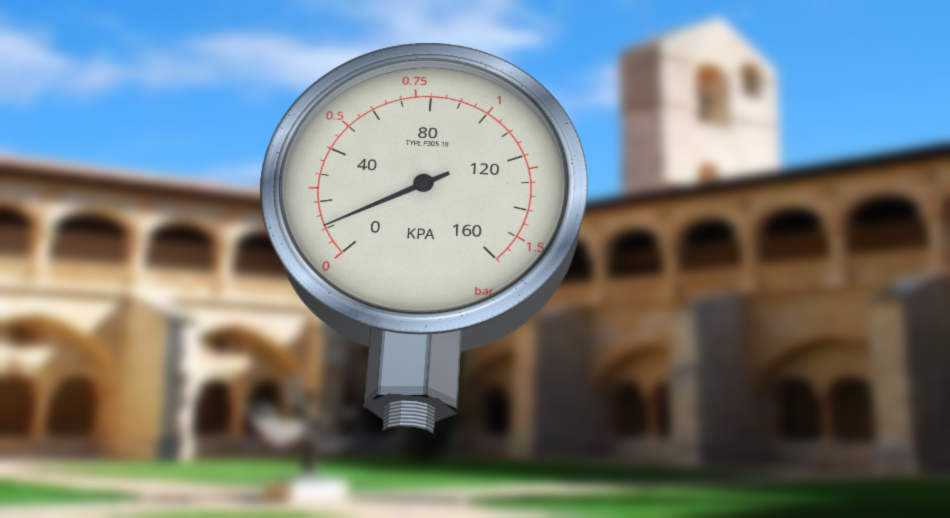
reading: {"value": 10, "unit": "kPa"}
